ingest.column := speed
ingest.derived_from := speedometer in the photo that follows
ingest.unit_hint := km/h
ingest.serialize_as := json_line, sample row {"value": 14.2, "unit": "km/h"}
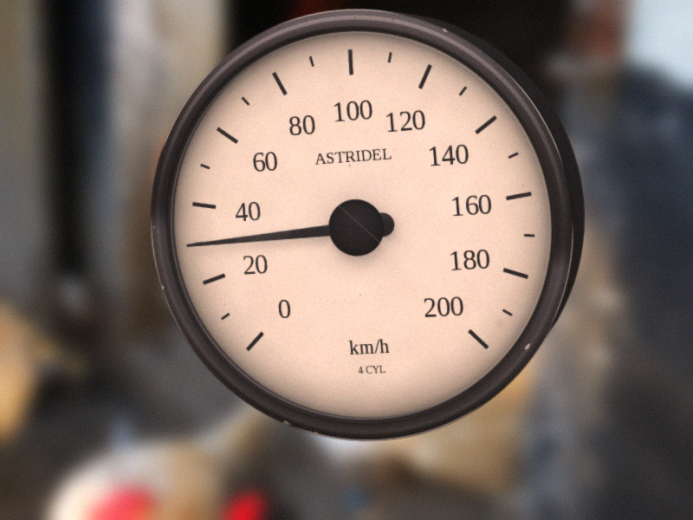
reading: {"value": 30, "unit": "km/h"}
